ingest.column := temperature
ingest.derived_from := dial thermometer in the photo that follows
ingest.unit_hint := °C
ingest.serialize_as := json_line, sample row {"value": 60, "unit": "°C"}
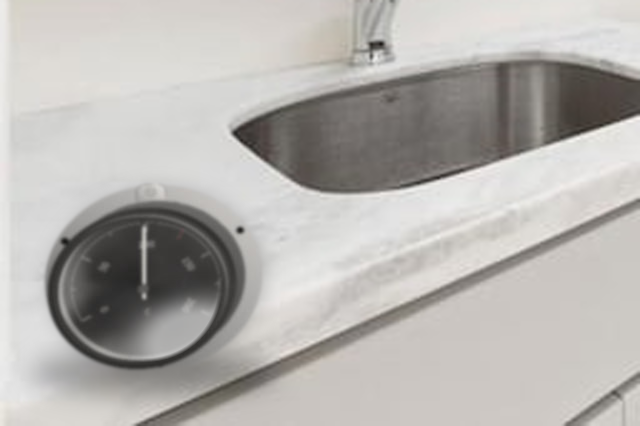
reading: {"value": 100, "unit": "°C"}
